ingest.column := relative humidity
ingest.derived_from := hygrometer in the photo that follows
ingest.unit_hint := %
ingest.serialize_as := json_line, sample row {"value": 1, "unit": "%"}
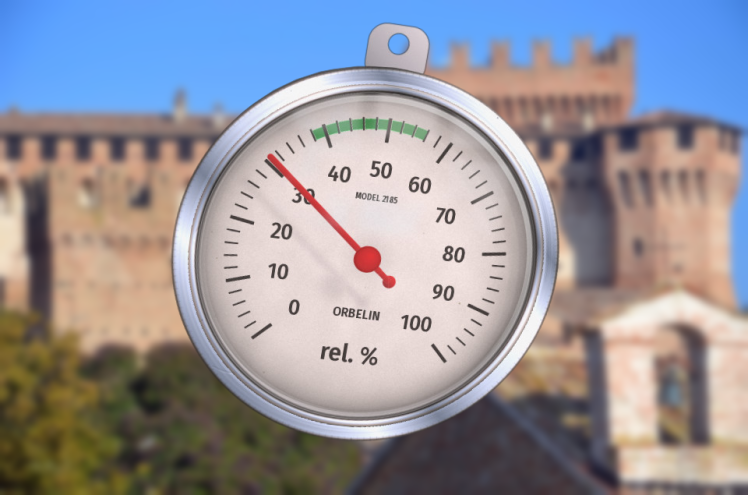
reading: {"value": 31, "unit": "%"}
